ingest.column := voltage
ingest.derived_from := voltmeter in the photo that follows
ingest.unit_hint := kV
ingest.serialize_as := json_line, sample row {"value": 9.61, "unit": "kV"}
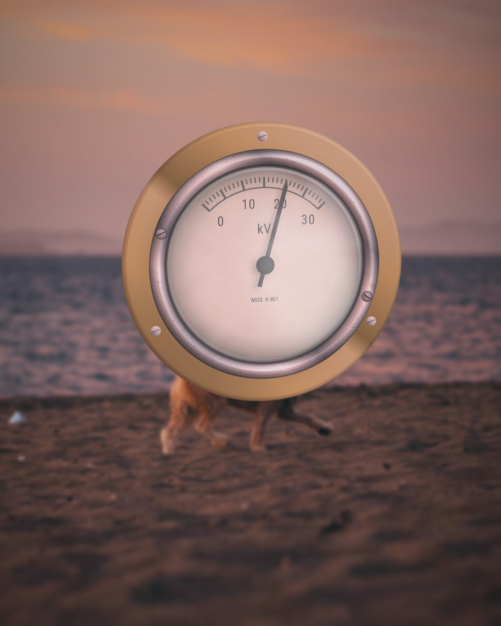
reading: {"value": 20, "unit": "kV"}
